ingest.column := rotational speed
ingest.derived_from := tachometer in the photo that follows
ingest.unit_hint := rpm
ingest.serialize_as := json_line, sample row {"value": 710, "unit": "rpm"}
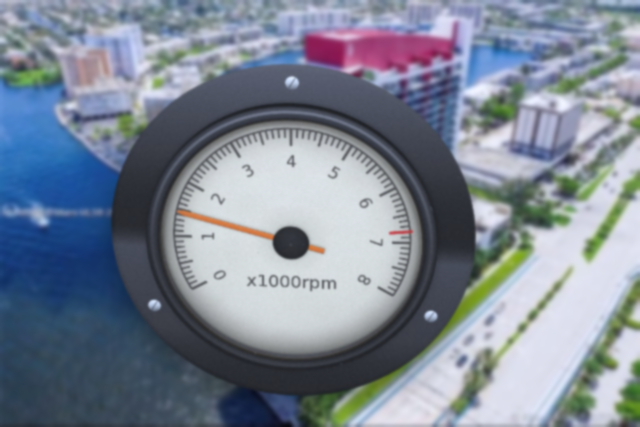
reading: {"value": 1500, "unit": "rpm"}
